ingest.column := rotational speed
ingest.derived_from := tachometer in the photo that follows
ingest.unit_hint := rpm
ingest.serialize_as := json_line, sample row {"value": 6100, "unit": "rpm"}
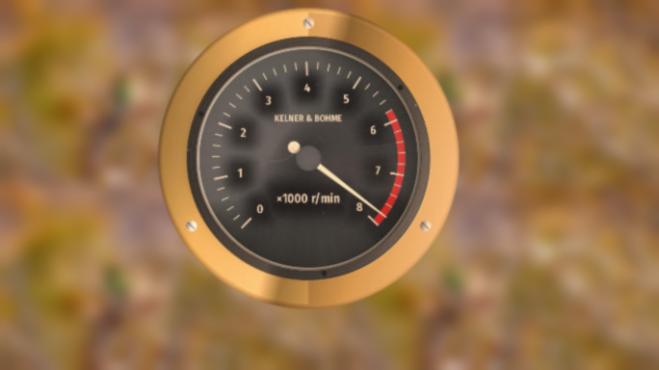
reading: {"value": 7800, "unit": "rpm"}
